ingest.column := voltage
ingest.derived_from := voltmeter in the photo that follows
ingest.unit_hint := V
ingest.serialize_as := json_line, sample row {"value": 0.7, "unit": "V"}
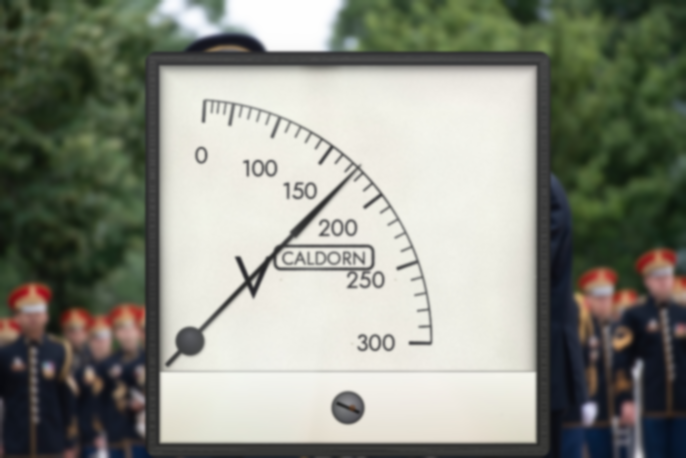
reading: {"value": 175, "unit": "V"}
